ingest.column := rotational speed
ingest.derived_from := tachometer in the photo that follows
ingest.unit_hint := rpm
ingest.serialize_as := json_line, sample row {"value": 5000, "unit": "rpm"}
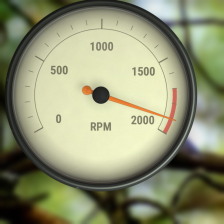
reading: {"value": 1900, "unit": "rpm"}
